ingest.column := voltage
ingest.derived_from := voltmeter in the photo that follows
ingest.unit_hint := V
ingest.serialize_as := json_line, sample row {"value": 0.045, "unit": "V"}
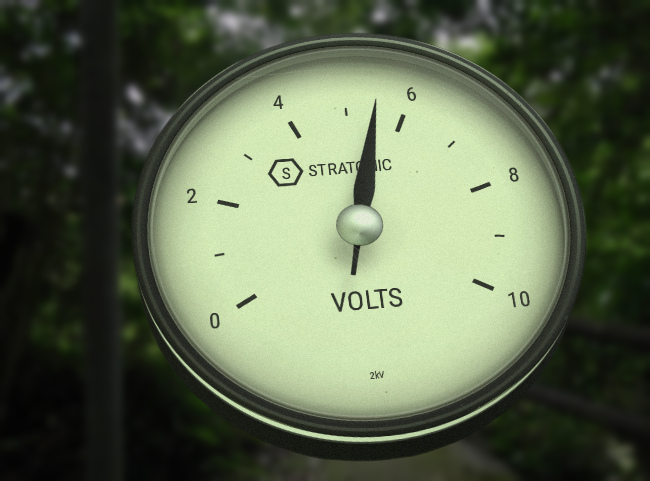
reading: {"value": 5.5, "unit": "V"}
